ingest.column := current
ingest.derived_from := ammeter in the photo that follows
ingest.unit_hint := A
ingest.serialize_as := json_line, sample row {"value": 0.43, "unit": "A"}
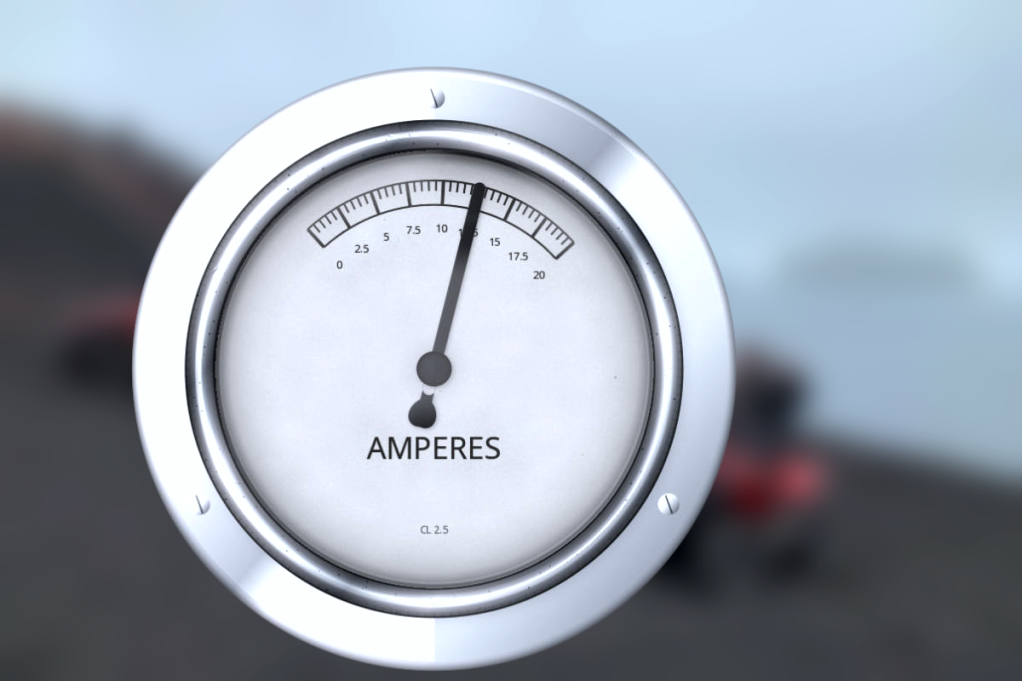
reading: {"value": 12.5, "unit": "A"}
